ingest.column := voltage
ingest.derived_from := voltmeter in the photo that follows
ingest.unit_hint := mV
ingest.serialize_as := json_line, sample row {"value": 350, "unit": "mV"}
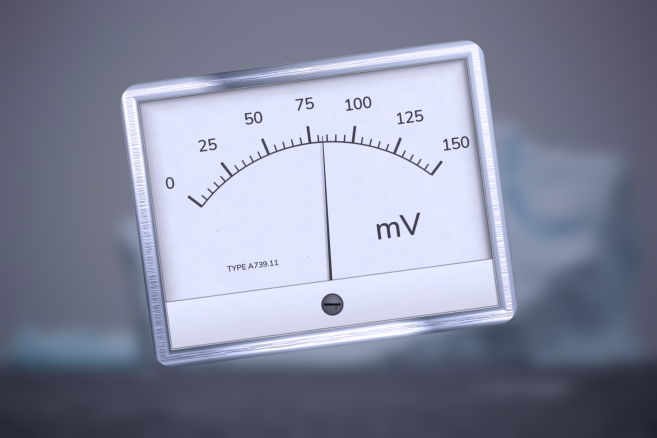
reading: {"value": 82.5, "unit": "mV"}
